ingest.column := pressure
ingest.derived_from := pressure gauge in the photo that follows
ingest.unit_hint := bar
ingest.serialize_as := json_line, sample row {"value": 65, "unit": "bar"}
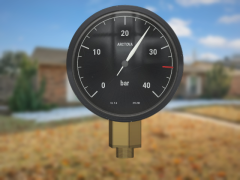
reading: {"value": 25, "unit": "bar"}
